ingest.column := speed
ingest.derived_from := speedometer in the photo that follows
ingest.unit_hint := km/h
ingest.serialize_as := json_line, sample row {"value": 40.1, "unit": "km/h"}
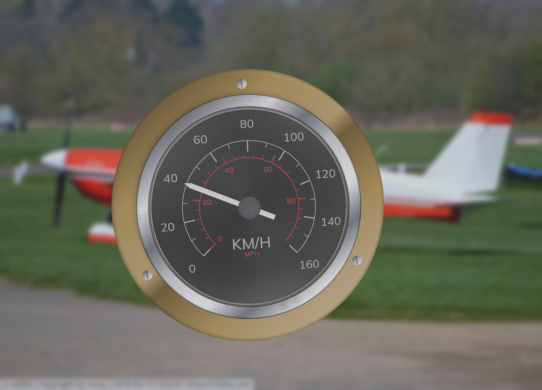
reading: {"value": 40, "unit": "km/h"}
